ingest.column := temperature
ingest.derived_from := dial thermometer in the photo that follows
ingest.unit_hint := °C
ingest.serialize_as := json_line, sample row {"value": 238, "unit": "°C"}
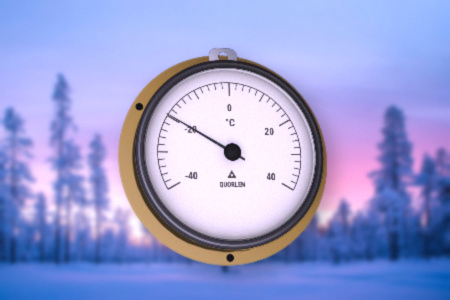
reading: {"value": -20, "unit": "°C"}
